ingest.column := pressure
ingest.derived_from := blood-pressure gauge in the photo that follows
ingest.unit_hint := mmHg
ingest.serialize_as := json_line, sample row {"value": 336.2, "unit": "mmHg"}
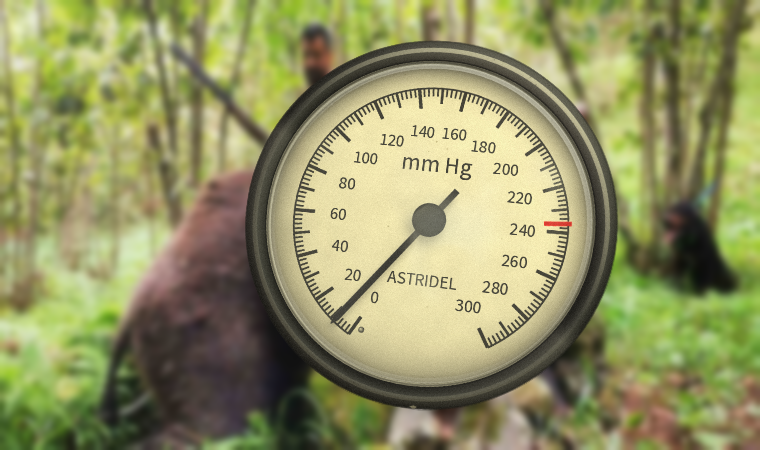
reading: {"value": 8, "unit": "mmHg"}
